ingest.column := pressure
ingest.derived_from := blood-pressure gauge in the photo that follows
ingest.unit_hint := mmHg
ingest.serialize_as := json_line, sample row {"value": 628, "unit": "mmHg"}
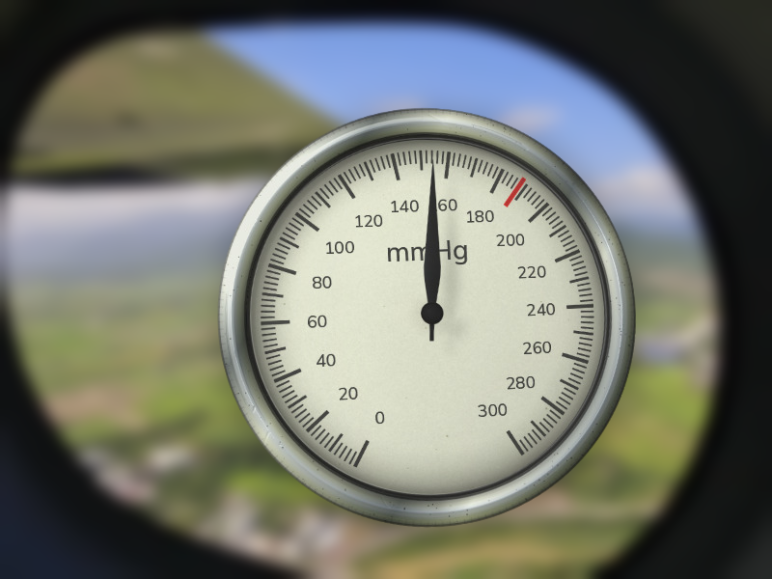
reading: {"value": 154, "unit": "mmHg"}
